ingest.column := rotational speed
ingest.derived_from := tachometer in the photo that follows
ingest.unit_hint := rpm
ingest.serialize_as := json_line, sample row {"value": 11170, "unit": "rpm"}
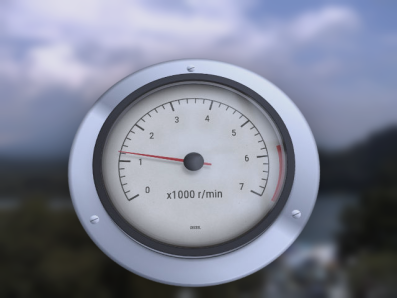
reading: {"value": 1200, "unit": "rpm"}
